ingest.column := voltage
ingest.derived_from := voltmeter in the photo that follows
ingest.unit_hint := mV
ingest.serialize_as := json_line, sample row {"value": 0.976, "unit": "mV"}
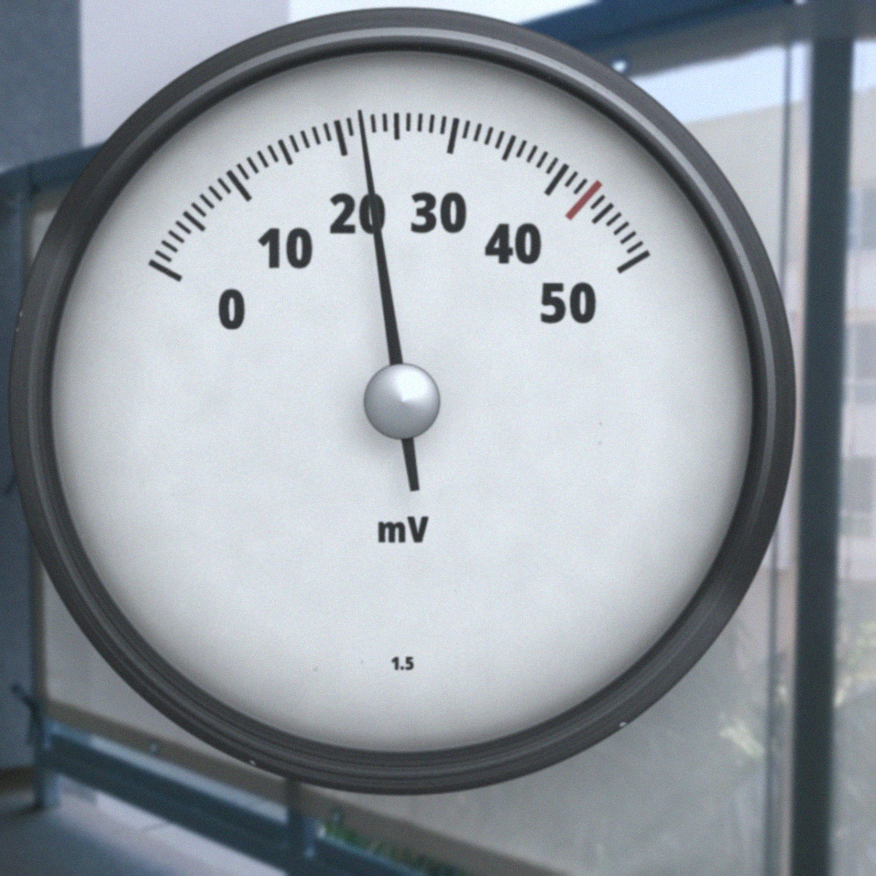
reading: {"value": 22, "unit": "mV"}
